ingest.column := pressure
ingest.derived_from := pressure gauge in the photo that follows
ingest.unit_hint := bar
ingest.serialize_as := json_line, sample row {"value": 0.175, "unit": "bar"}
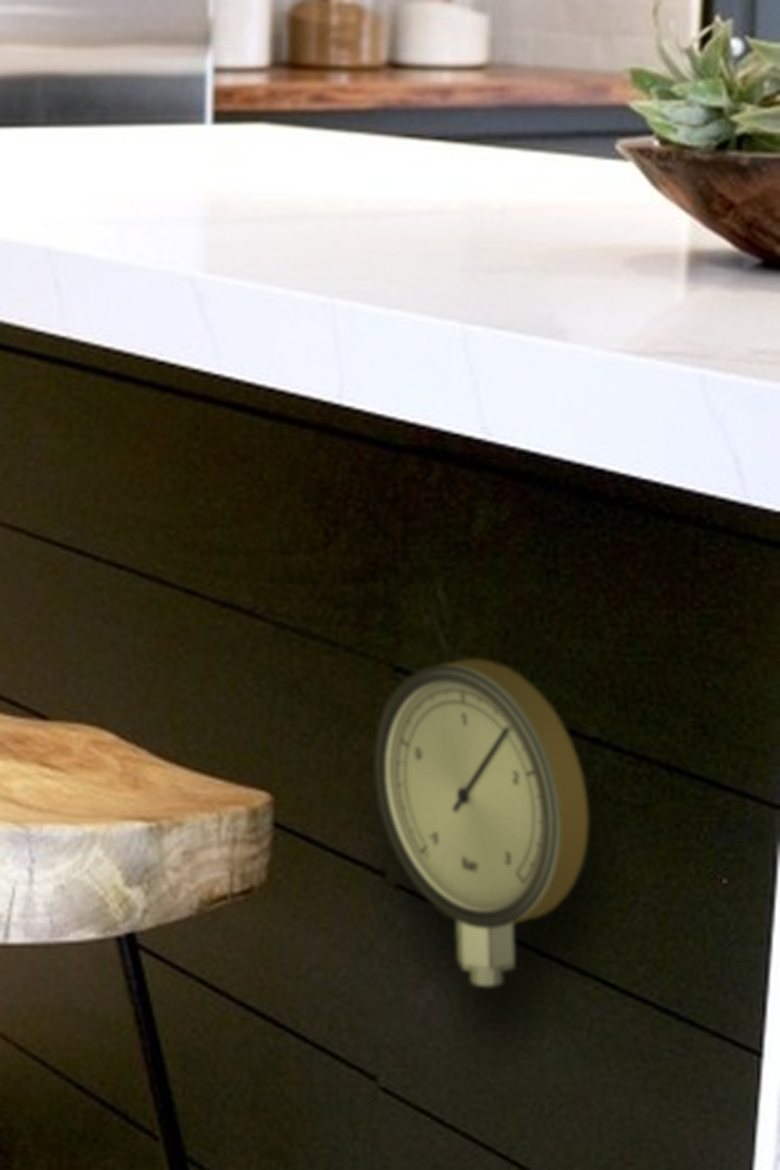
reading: {"value": 1.6, "unit": "bar"}
